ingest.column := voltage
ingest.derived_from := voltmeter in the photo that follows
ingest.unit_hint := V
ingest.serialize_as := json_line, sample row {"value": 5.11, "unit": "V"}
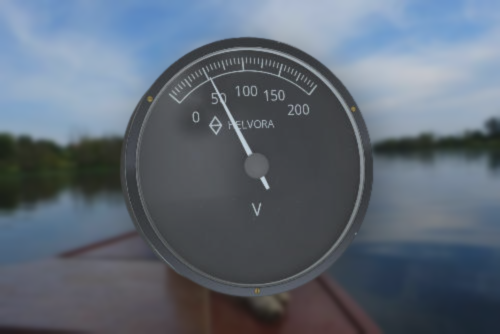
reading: {"value": 50, "unit": "V"}
